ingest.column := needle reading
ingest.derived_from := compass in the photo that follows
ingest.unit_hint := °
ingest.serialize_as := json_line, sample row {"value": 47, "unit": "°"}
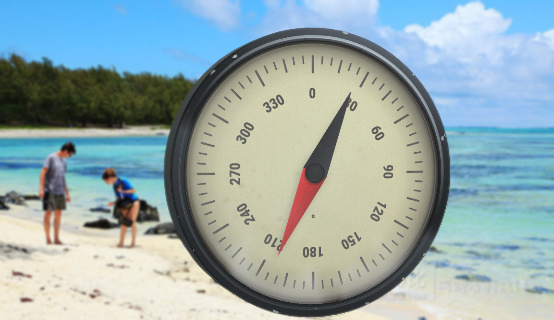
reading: {"value": 205, "unit": "°"}
